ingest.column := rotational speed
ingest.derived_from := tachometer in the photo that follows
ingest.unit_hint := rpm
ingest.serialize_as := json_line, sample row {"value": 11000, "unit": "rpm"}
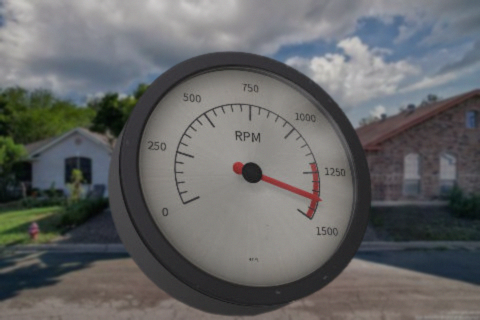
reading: {"value": 1400, "unit": "rpm"}
